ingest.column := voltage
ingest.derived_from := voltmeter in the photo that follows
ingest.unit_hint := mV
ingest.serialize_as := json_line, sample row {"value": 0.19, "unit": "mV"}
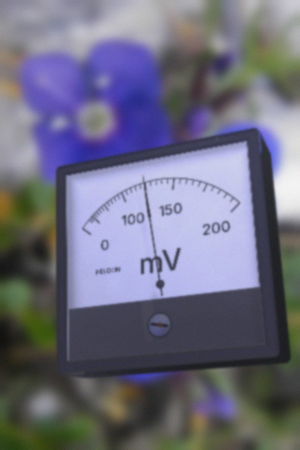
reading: {"value": 125, "unit": "mV"}
